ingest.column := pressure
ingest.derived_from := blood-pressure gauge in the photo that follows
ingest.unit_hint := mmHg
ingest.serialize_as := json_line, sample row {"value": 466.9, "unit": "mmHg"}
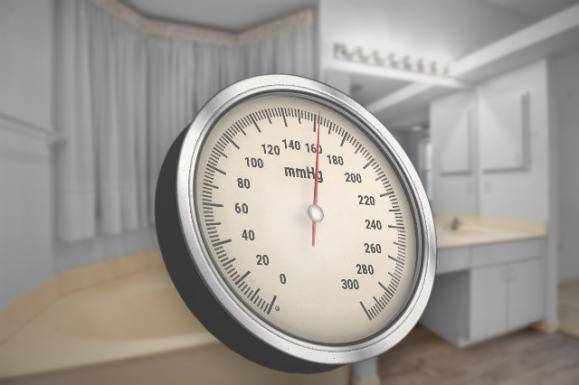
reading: {"value": 160, "unit": "mmHg"}
